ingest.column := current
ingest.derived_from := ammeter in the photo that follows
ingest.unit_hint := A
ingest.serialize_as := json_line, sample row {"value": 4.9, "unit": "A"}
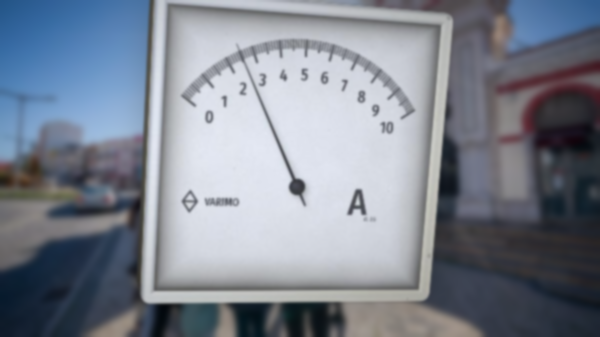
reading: {"value": 2.5, "unit": "A"}
